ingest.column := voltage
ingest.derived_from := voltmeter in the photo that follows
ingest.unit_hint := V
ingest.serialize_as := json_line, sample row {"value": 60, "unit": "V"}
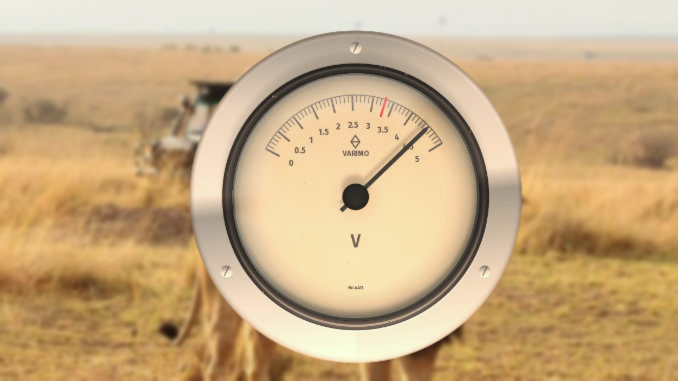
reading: {"value": 4.5, "unit": "V"}
